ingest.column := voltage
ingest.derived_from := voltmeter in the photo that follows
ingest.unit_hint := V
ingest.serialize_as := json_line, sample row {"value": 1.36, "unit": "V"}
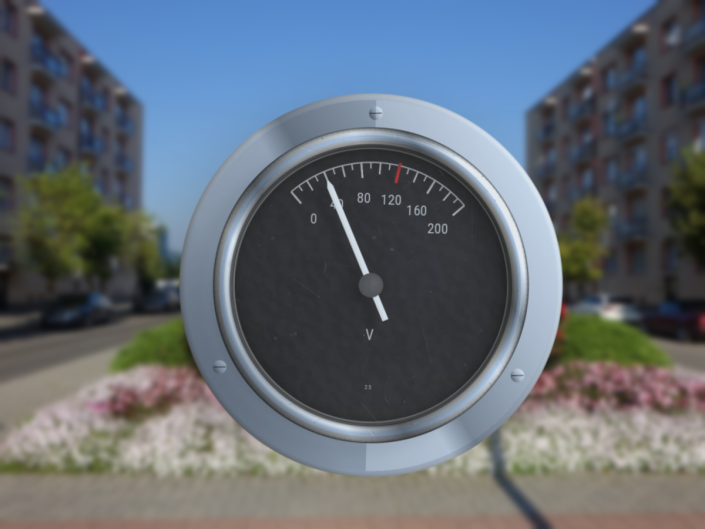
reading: {"value": 40, "unit": "V"}
